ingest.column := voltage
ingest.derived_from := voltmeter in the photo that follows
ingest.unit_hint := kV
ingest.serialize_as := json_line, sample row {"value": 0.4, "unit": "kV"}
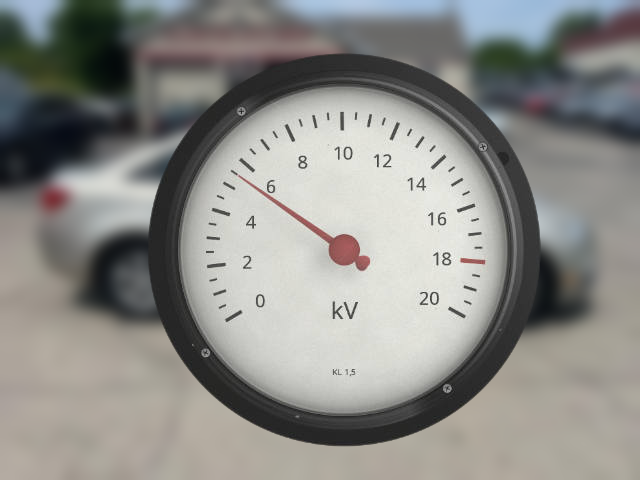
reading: {"value": 5.5, "unit": "kV"}
